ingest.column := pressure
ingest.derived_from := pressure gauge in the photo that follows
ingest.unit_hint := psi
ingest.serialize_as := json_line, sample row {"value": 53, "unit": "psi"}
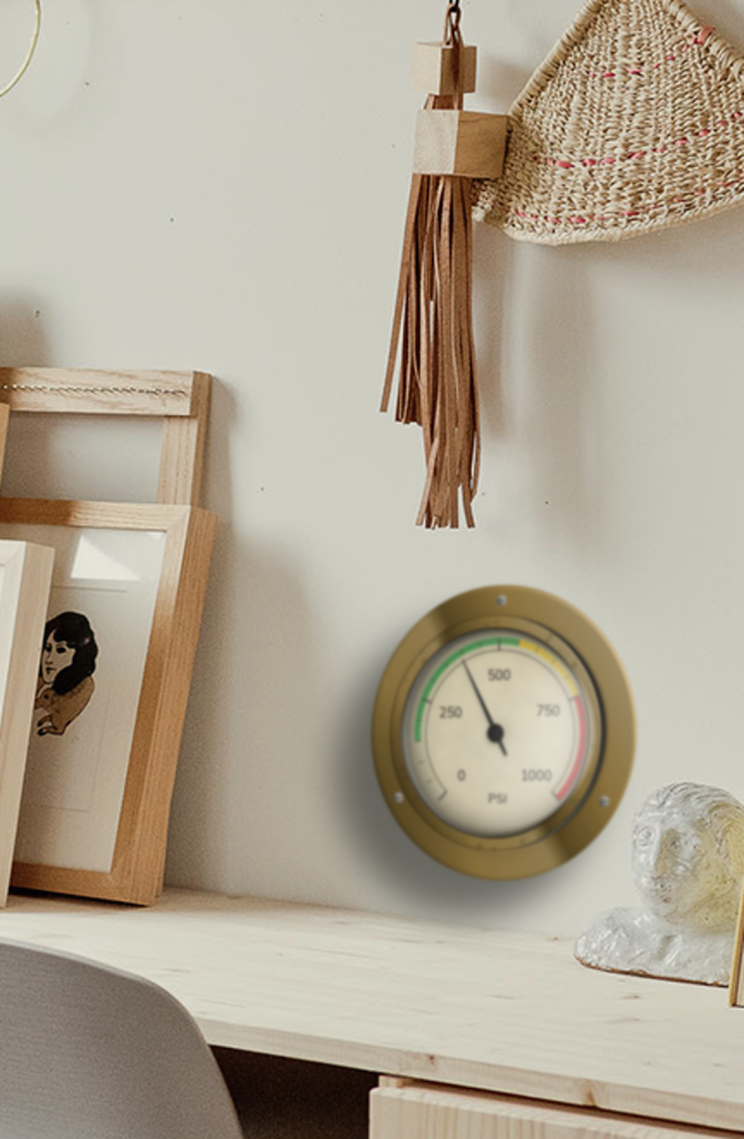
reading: {"value": 400, "unit": "psi"}
